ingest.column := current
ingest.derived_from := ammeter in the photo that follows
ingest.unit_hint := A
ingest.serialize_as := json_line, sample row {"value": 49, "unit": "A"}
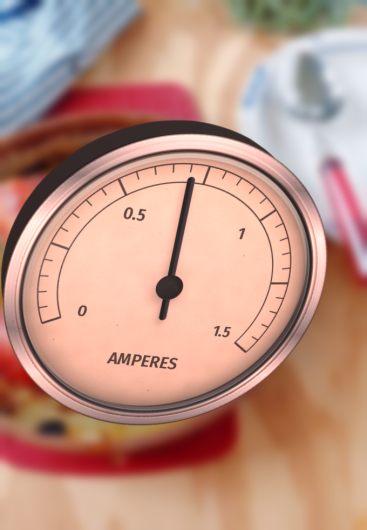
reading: {"value": 0.7, "unit": "A"}
